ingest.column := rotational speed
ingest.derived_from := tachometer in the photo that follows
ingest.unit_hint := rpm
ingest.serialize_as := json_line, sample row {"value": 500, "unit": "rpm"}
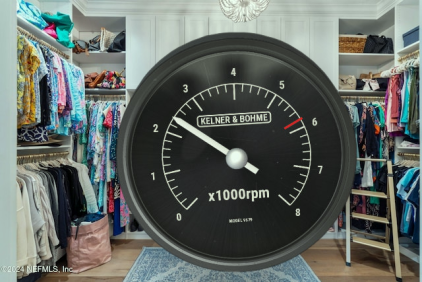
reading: {"value": 2400, "unit": "rpm"}
